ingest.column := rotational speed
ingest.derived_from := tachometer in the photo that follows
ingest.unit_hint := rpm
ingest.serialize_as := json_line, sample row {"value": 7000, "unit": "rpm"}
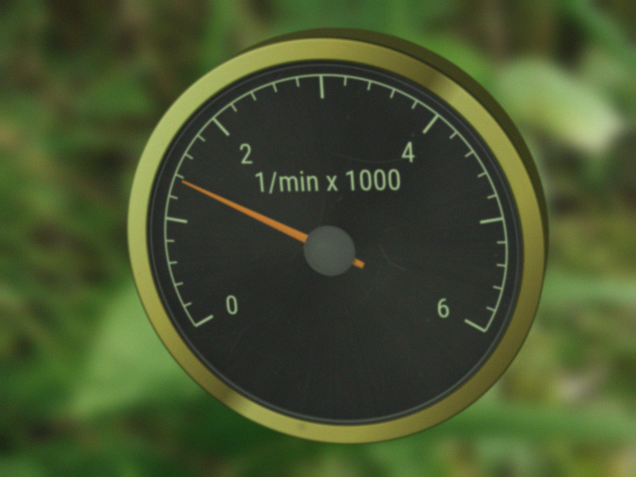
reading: {"value": 1400, "unit": "rpm"}
